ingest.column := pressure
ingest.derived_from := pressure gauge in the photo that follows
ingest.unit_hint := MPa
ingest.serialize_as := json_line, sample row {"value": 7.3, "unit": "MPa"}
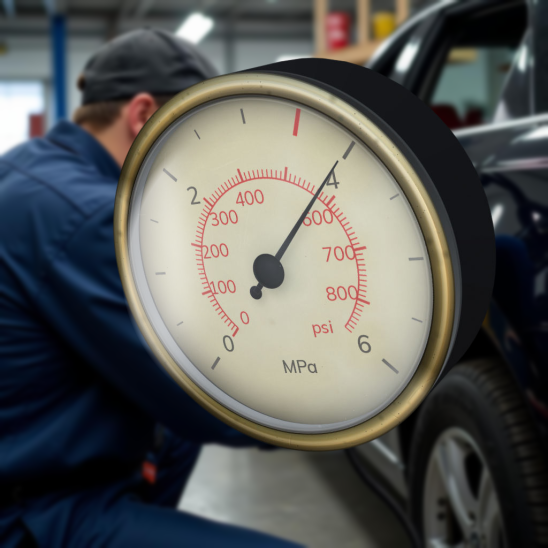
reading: {"value": 4, "unit": "MPa"}
